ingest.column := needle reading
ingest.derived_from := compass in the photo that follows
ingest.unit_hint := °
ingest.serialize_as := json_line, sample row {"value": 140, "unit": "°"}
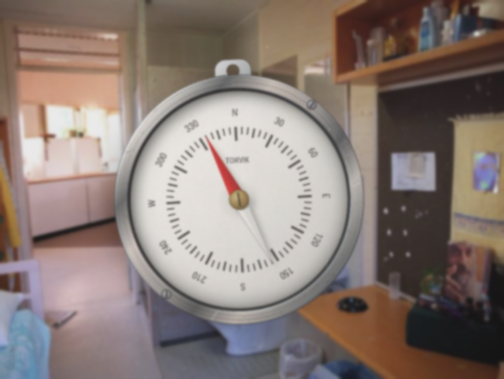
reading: {"value": 335, "unit": "°"}
